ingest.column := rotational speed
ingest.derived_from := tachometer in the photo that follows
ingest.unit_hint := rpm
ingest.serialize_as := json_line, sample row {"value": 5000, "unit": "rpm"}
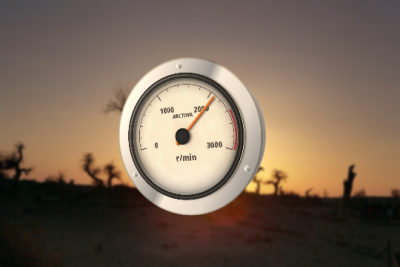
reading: {"value": 2100, "unit": "rpm"}
